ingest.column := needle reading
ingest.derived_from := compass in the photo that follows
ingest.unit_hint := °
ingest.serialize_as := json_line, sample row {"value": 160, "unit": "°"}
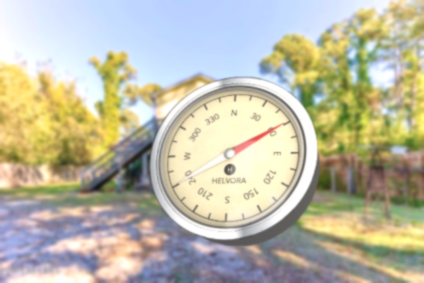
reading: {"value": 60, "unit": "°"}
